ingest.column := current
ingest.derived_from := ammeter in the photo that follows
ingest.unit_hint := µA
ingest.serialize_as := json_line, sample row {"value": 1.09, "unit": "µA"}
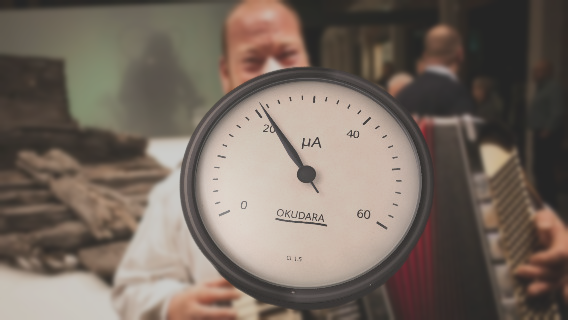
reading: {"value": 21, "unit": "µA"}
